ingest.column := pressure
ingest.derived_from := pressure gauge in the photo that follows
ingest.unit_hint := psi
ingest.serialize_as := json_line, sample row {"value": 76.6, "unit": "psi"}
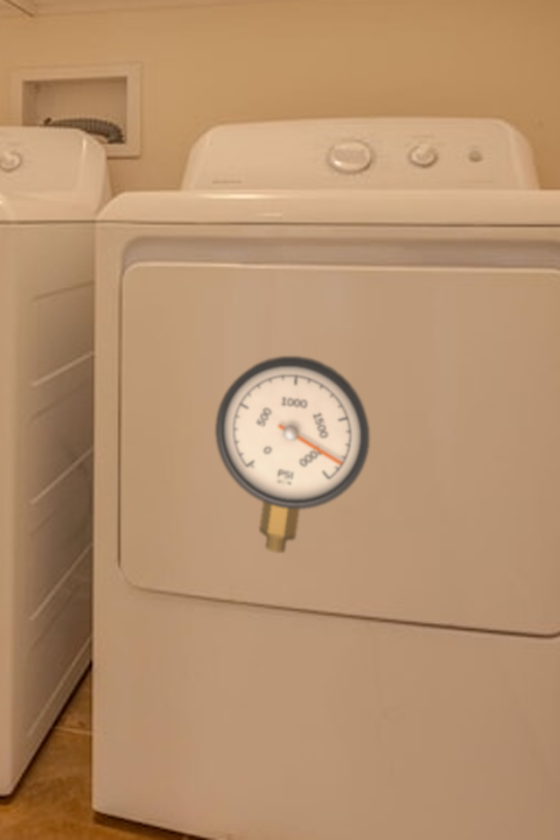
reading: {"value": 1850, "unit": "psi"}
